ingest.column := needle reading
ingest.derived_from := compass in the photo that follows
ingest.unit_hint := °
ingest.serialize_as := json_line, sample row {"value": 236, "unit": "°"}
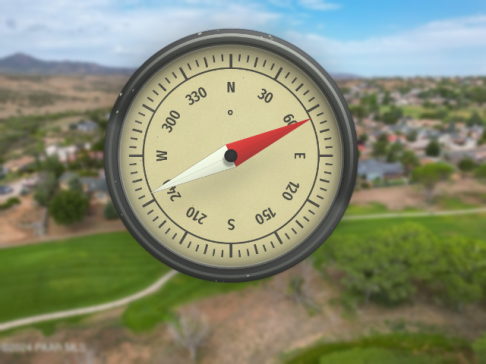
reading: {"value": 65, "unit": "°"}
